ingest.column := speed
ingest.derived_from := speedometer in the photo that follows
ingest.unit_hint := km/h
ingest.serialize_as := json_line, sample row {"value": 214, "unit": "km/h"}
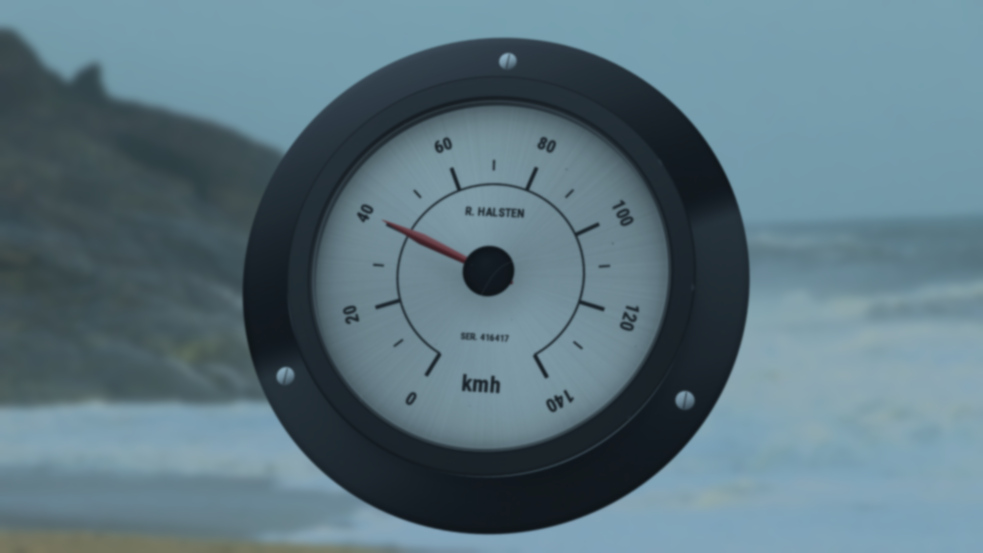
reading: {"value": 40, "unit": "km/h"}
